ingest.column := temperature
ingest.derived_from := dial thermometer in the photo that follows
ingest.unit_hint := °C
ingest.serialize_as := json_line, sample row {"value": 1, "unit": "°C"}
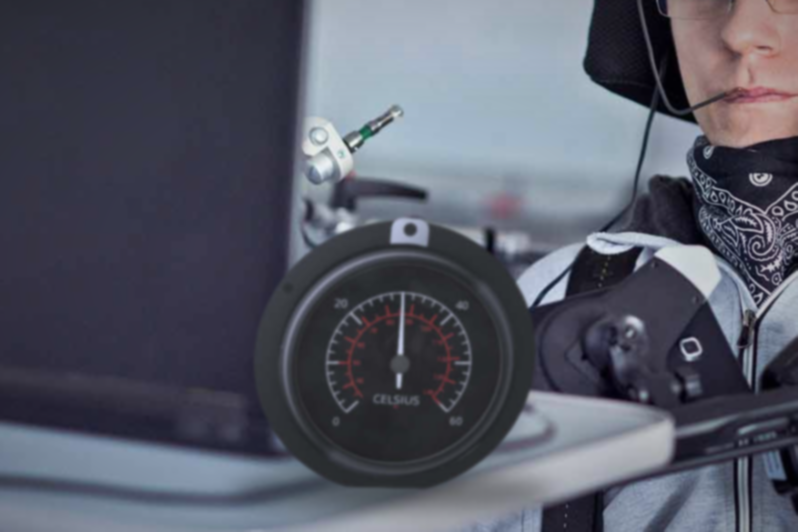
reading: {"value": 30, "unit": "°C"}
